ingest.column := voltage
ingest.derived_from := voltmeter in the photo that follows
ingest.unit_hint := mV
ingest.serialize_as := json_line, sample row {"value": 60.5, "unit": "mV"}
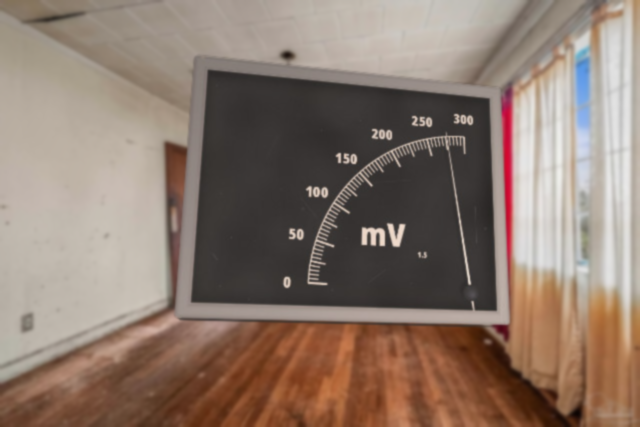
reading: {"value": 275, "unit": "mV"}
